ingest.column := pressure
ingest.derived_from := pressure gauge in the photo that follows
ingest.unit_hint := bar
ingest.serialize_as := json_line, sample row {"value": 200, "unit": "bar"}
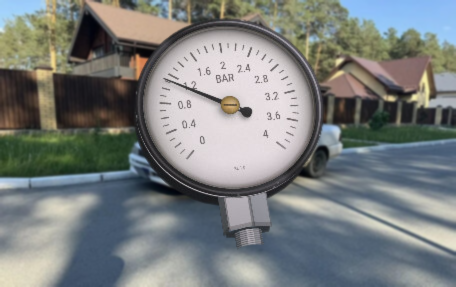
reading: {"value": 1.1, "unit": "bar"}
